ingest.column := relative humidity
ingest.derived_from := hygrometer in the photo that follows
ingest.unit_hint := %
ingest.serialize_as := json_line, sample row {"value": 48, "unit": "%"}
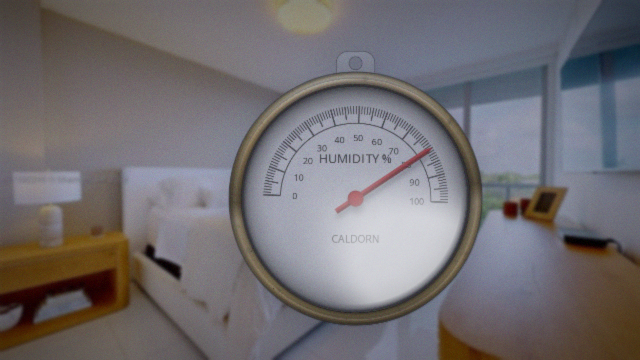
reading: {"value": 80, "unit": "%"}
